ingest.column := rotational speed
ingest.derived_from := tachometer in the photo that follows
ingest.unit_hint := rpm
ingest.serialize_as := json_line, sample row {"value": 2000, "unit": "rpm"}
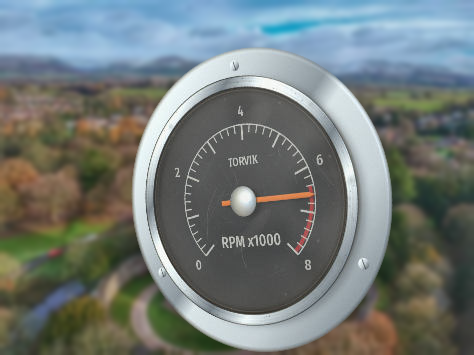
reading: {"value": 6600, "unit": "rpm"}
